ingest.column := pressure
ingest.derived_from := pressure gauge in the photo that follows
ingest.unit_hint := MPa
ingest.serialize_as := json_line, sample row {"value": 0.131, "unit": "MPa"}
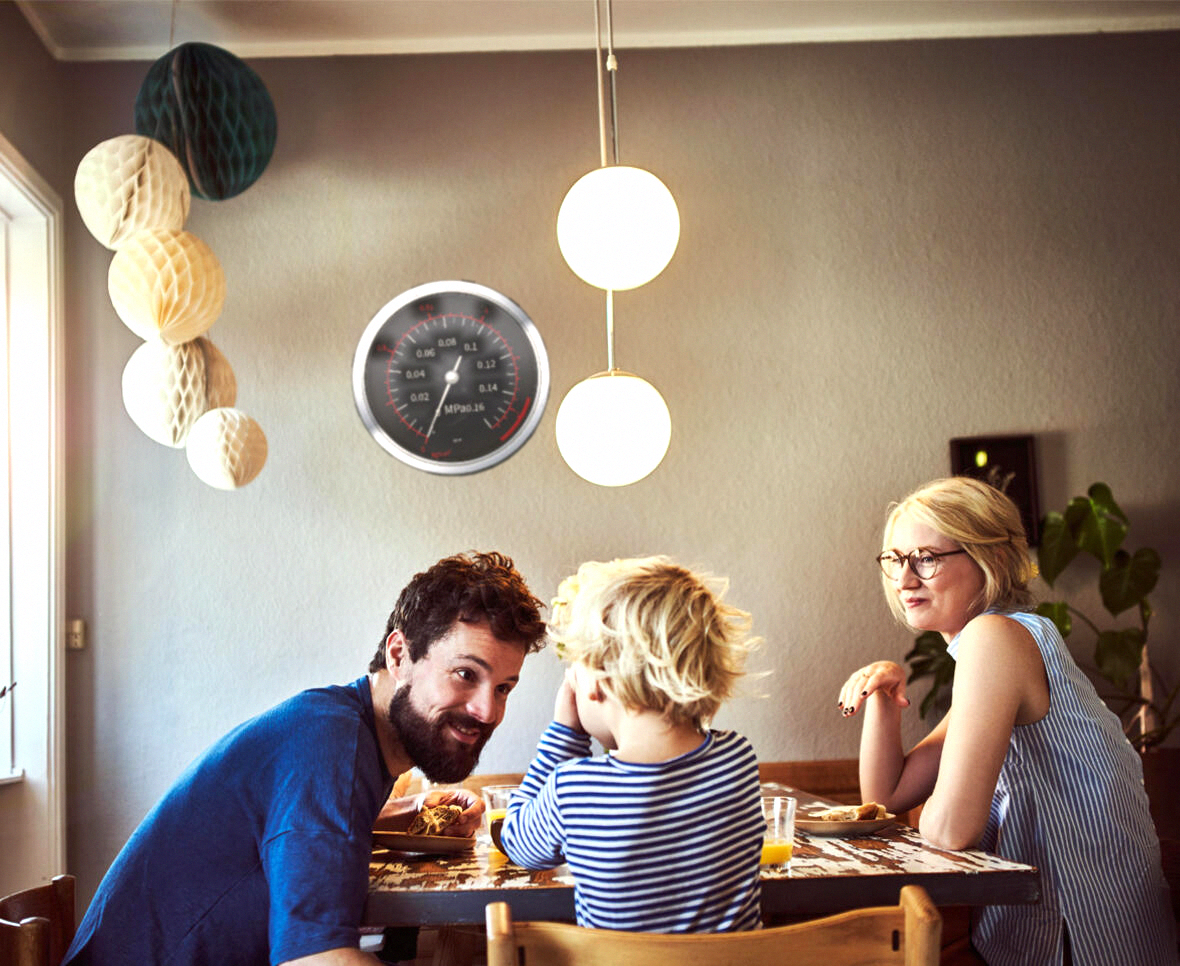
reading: {"value": 0, "unit": "MPa"}
